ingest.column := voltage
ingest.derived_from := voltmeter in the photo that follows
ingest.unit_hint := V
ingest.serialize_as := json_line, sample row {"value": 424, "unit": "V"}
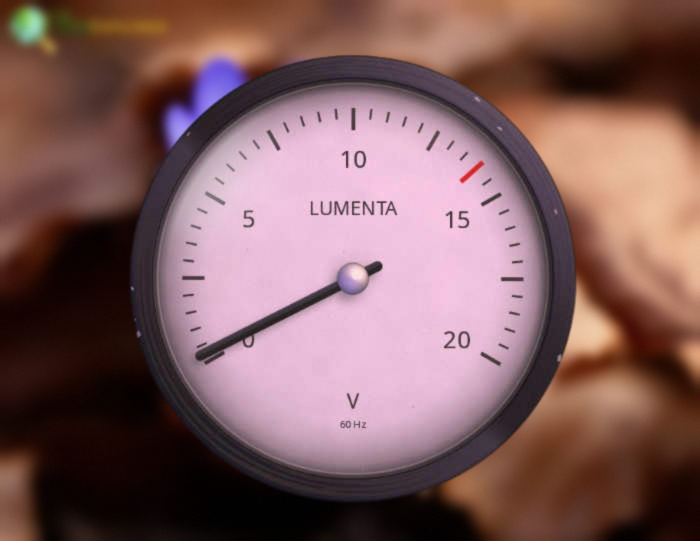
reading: {"value": 0.25, "unit": "V"}
